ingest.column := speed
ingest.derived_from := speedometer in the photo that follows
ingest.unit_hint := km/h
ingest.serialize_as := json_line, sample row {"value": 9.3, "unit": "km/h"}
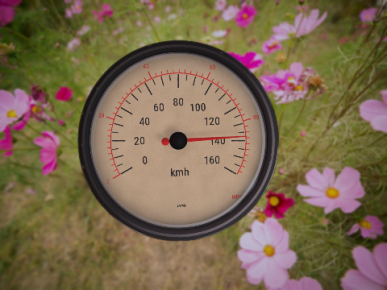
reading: {"value": 137.5, "unit": "km/h"}
